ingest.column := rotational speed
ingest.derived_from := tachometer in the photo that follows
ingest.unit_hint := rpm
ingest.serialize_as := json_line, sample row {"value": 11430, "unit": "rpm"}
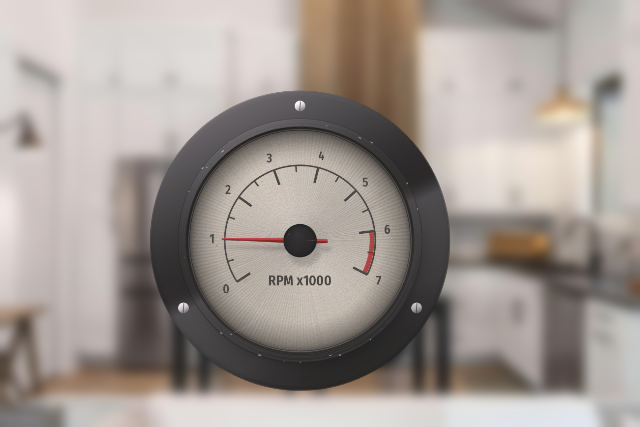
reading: {"value": 1000, "unit": "rpm"}
